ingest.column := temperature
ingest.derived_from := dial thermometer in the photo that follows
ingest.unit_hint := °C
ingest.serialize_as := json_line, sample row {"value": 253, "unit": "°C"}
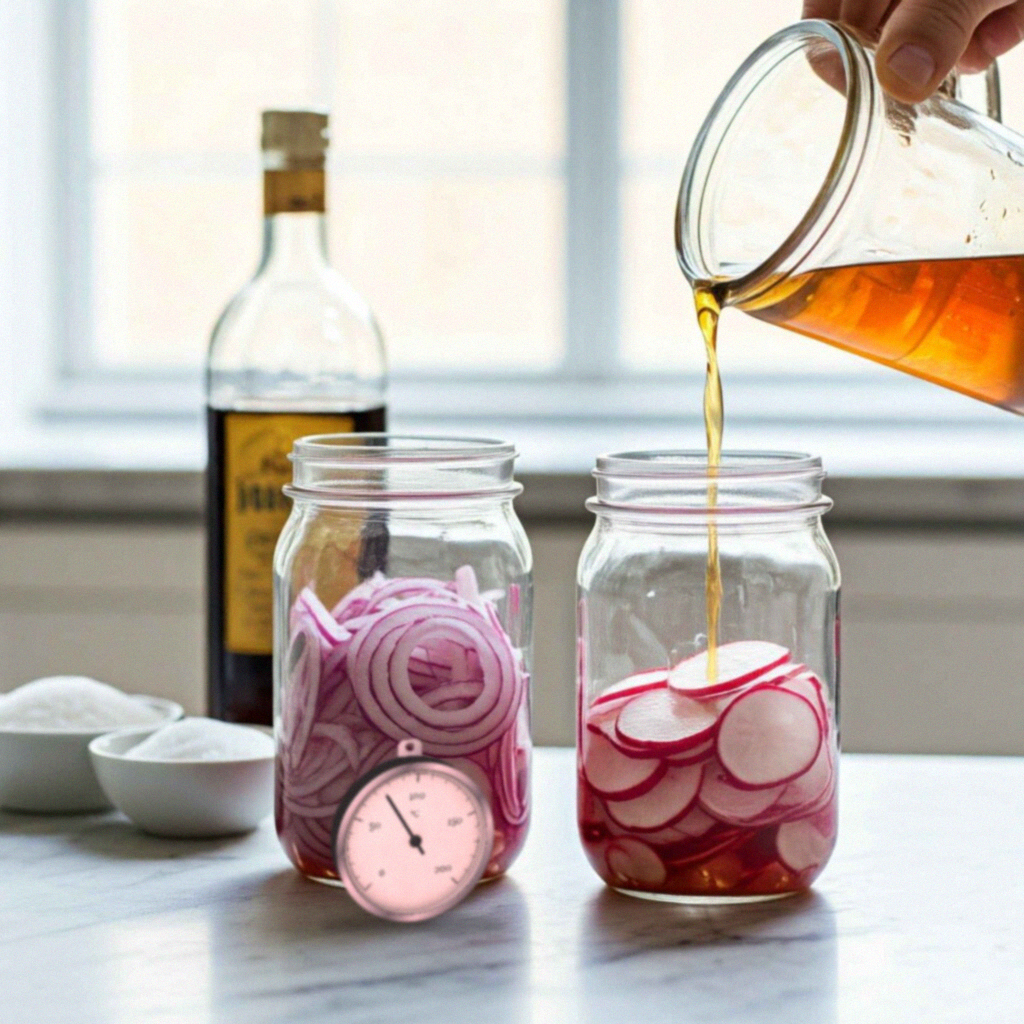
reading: {"value": 75, "unit": "°C"}
